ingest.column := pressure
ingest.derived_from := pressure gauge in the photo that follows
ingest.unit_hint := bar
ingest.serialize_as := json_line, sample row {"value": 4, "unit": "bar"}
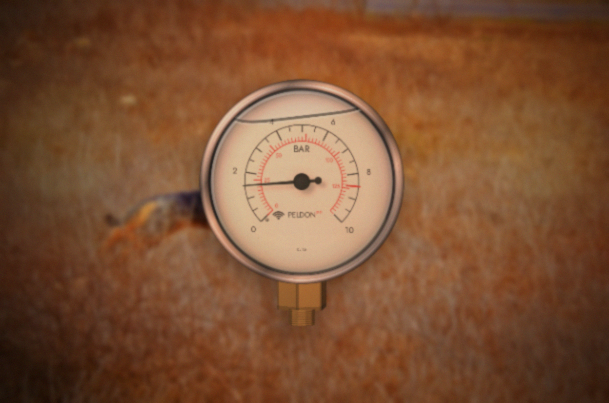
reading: {"value": 1.5, "unit": "bar"}
